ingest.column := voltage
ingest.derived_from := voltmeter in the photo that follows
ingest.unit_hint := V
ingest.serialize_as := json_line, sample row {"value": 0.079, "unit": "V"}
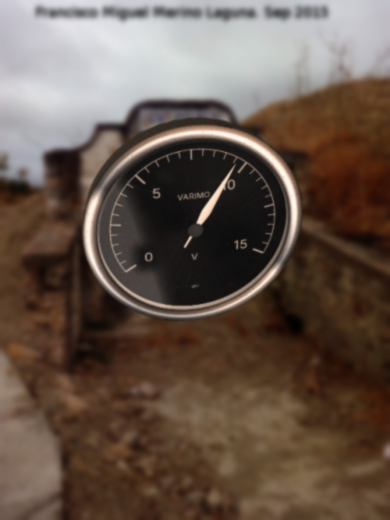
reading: {"value": 9.5, "unit": "V"}
